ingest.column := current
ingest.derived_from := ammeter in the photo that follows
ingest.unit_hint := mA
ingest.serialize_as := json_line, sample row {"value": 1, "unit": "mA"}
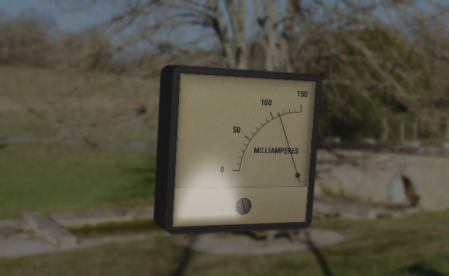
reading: {"value": 110, "unit": "mA"}
